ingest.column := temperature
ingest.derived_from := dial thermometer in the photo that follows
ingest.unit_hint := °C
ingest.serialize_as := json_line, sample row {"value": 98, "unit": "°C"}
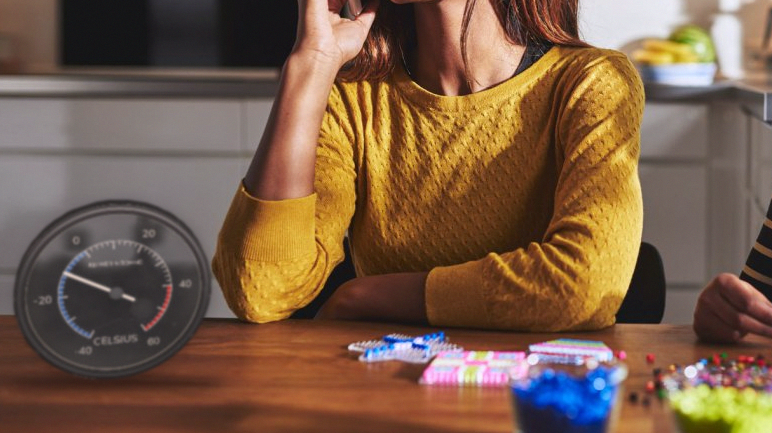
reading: {"value": -10, "unit": "°C"}
